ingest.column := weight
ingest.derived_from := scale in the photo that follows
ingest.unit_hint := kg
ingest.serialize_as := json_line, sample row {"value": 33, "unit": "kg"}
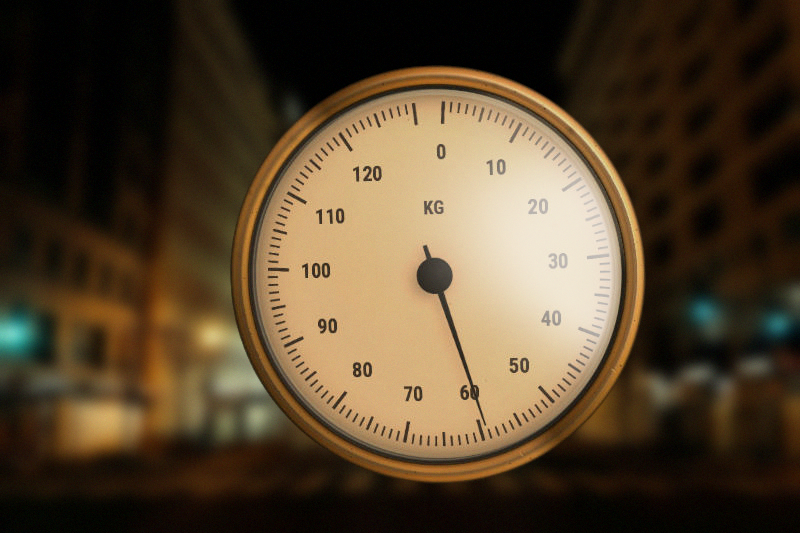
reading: {"value": 59, "unit": "kg"}
